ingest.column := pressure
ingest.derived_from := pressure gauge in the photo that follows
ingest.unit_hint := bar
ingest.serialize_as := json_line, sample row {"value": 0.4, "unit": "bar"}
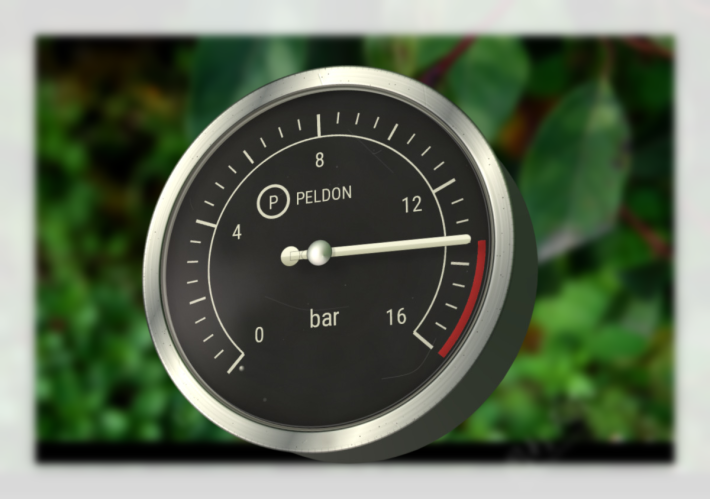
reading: {"value": 13.5, "unit": "bar"}
